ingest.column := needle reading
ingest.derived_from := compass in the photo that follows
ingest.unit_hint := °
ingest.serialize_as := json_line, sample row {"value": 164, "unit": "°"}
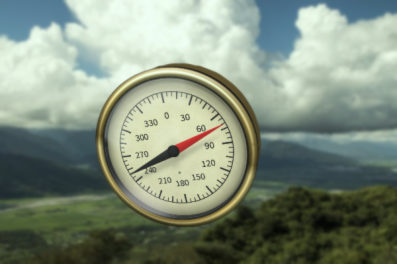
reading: {"value": 70, "unit": "°"}
